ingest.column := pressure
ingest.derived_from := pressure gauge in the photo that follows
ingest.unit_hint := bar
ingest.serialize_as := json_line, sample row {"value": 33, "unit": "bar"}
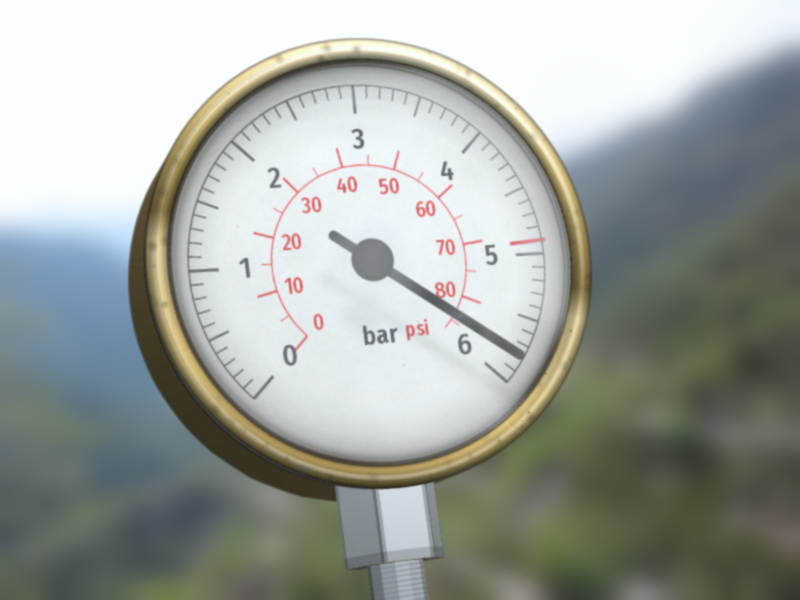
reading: {"value": 5.8, "unit": "bar"}
